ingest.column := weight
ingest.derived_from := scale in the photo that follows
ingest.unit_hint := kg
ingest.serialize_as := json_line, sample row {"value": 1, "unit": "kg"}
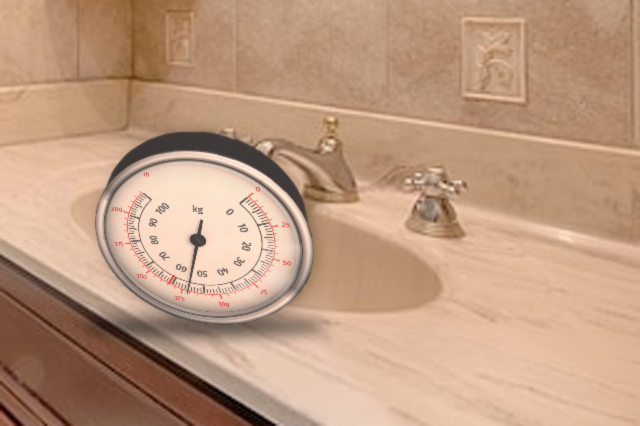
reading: {"value": 55, "unit": "kg"}
